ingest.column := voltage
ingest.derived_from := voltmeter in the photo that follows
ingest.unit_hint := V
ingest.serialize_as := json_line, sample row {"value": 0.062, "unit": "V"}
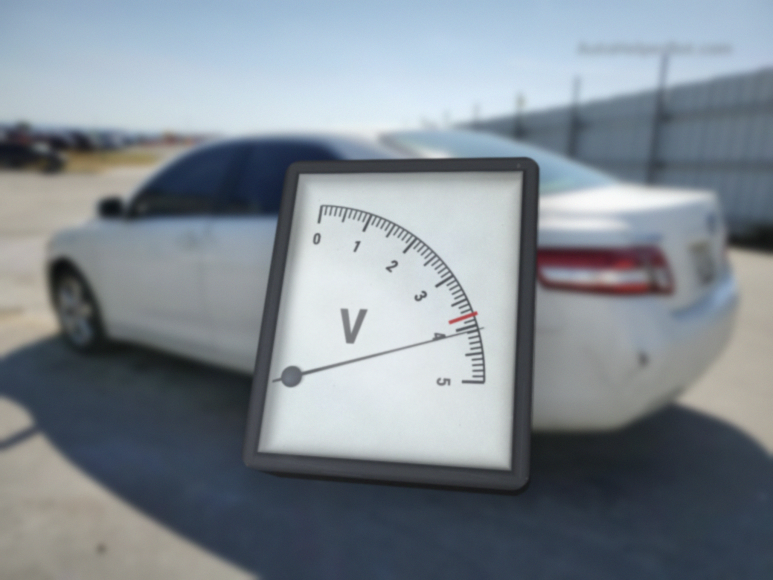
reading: {"value": 4.1, "unit": "V"}
